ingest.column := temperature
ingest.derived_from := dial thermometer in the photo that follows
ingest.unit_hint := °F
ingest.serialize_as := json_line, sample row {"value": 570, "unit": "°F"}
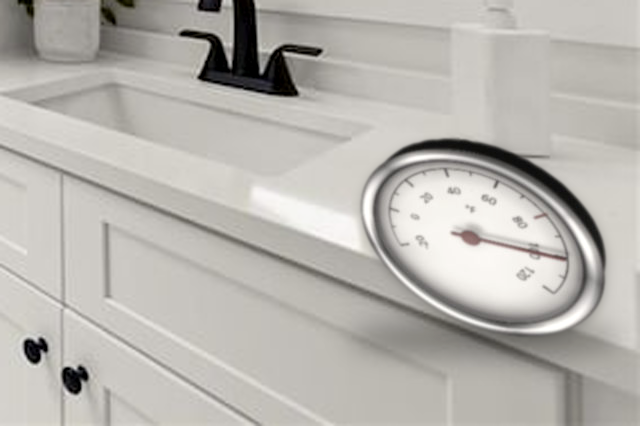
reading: {"value": 100, "unit": "°F"}
